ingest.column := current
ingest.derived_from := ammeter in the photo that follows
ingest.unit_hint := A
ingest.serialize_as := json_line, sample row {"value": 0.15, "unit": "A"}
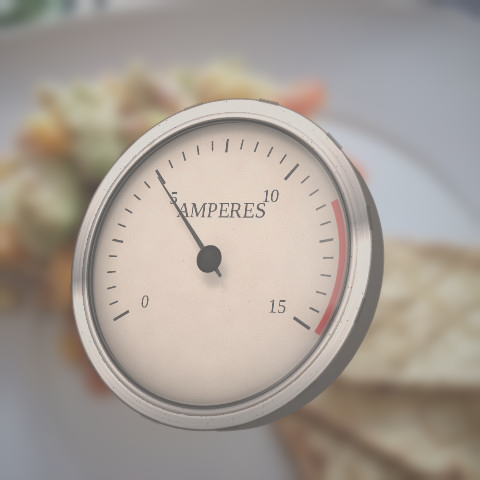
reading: {"value": 5, "unit": "A"}
